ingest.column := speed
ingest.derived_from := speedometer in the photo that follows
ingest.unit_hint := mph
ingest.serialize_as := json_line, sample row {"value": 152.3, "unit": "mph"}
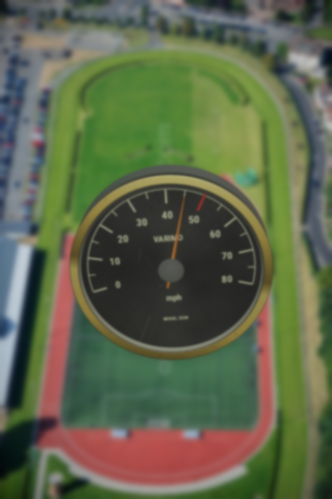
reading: {"value": 45, "unit": "mph"}
